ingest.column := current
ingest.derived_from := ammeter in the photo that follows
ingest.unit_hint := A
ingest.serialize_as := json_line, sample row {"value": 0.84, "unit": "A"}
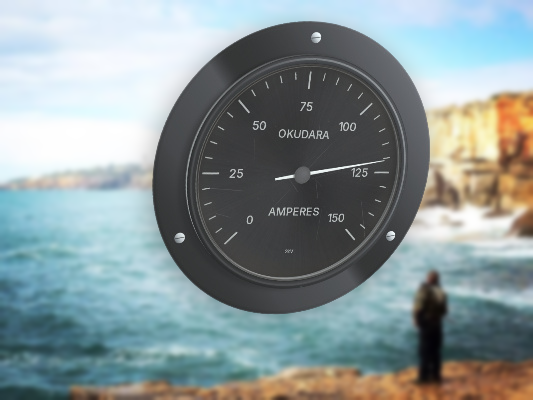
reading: {"value": 120, "unit": "A"}
